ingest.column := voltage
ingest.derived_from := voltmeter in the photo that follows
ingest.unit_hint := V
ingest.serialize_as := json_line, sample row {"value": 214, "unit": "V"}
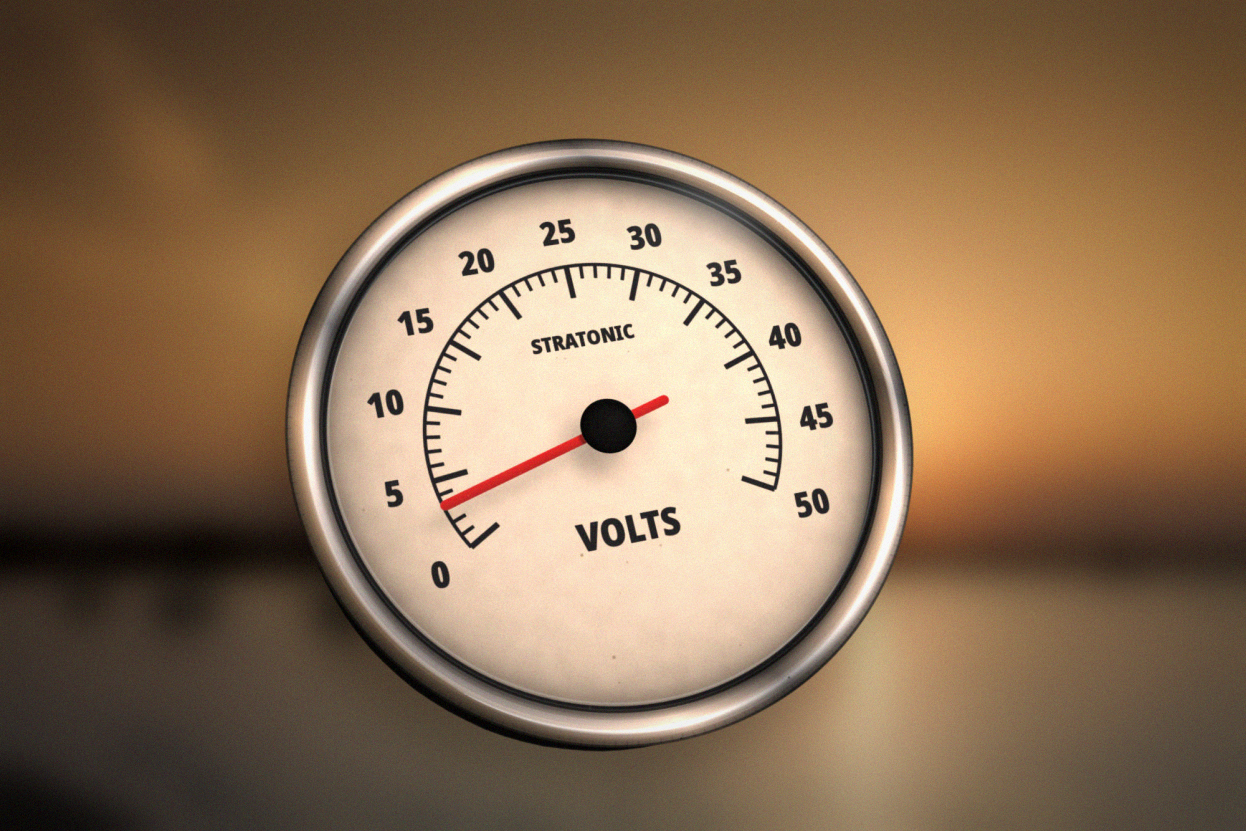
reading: {"value": 3, "unit": "V"}
